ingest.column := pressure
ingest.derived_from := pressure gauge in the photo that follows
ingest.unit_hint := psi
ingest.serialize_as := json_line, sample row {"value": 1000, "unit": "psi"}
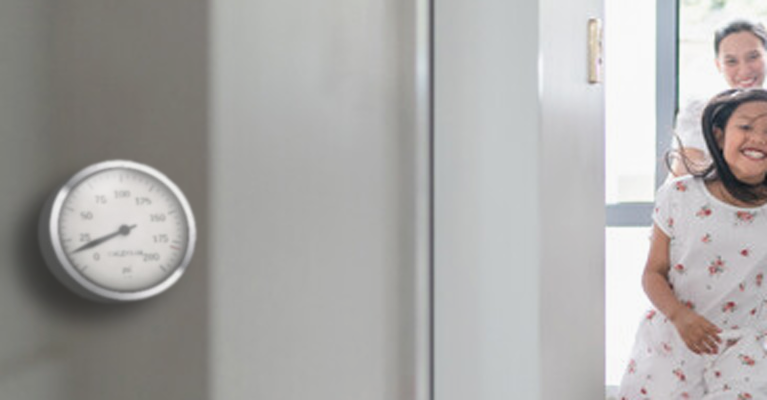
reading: {"value": 15, "unit": "psi"}
